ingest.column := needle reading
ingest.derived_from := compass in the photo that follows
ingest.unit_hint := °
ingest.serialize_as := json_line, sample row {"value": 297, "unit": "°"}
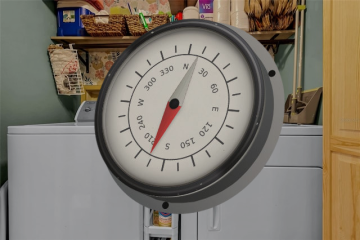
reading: {"value": 195, "unit": "°"}
